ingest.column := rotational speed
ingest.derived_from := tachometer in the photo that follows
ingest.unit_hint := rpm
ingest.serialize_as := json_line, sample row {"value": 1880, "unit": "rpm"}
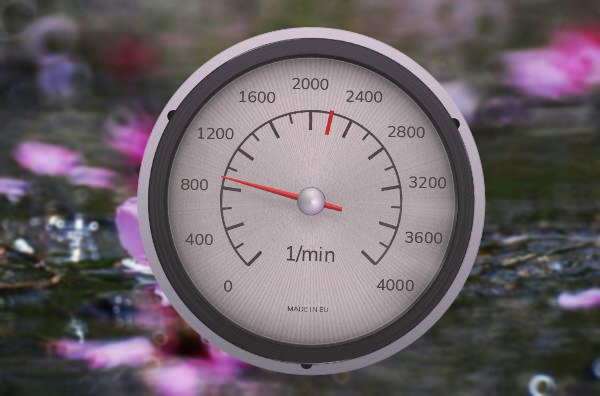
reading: {"value": 900, "unit": "rpm"}
